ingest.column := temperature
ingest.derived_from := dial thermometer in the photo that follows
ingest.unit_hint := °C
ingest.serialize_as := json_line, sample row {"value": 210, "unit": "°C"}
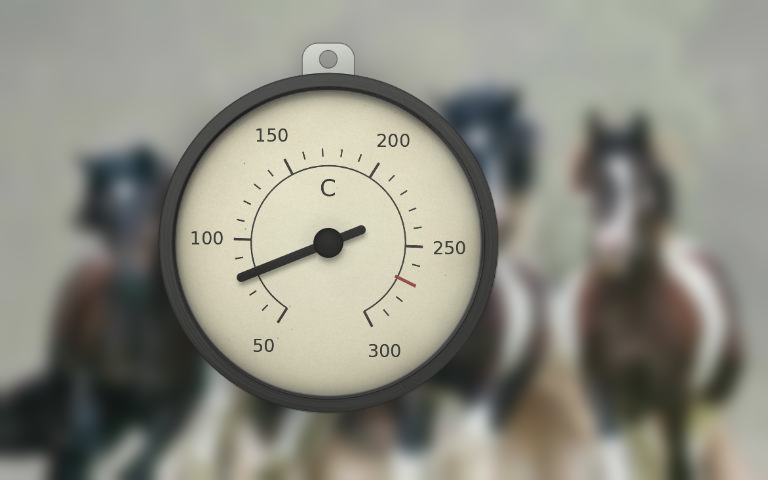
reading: {"value": 80, "unit": "°C"}
